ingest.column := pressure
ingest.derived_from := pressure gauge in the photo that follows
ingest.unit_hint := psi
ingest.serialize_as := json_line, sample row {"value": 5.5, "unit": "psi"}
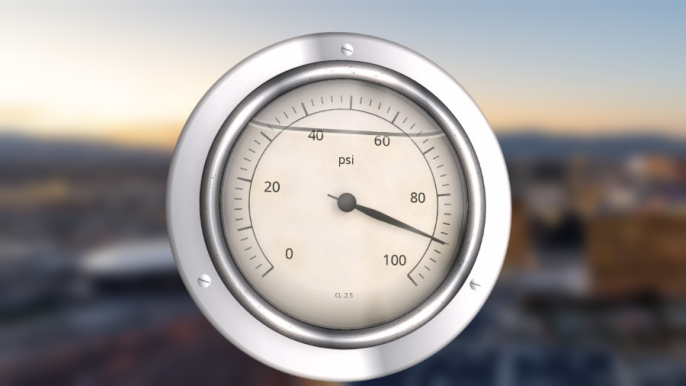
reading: {"value": 90, "unit": "psi"}
